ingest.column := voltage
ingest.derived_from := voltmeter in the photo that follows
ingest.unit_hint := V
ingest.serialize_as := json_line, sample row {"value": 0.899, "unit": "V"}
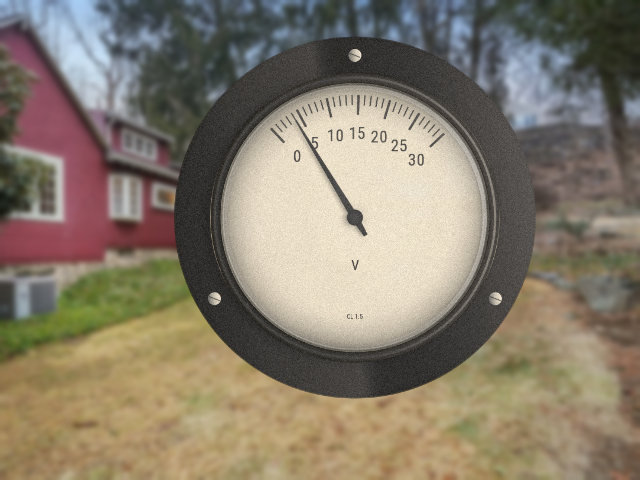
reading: {"value": 4, "unit": "V"}
